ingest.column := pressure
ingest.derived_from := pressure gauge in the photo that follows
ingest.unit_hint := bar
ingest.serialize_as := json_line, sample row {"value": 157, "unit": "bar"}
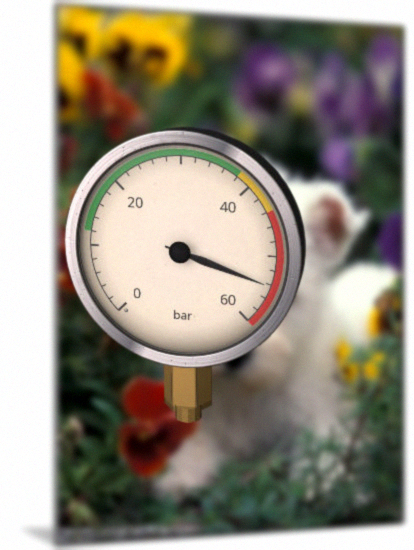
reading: {"value": 54, "unit": "bar"}
